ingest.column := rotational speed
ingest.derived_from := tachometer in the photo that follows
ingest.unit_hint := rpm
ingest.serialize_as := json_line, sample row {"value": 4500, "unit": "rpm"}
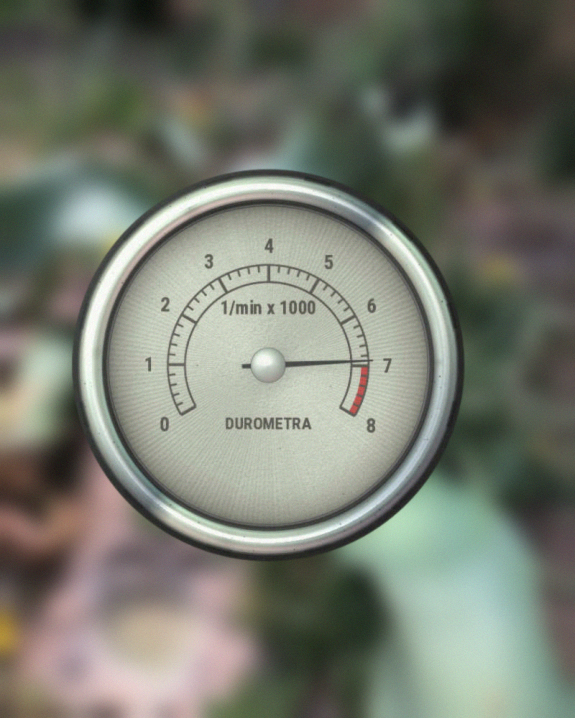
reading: {"value": 6900, "unit": "rpm"}
